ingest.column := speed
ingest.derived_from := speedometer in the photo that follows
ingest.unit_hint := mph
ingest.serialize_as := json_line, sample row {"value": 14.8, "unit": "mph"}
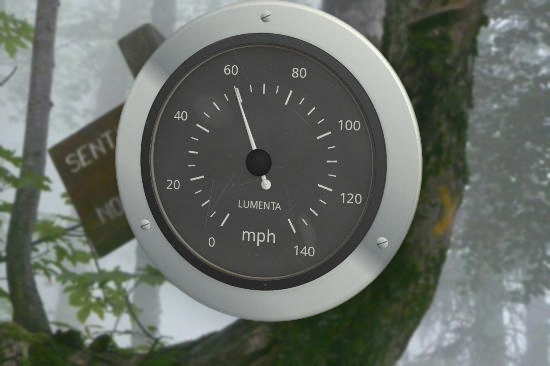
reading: {"value": 60, "unit": "mph"}
